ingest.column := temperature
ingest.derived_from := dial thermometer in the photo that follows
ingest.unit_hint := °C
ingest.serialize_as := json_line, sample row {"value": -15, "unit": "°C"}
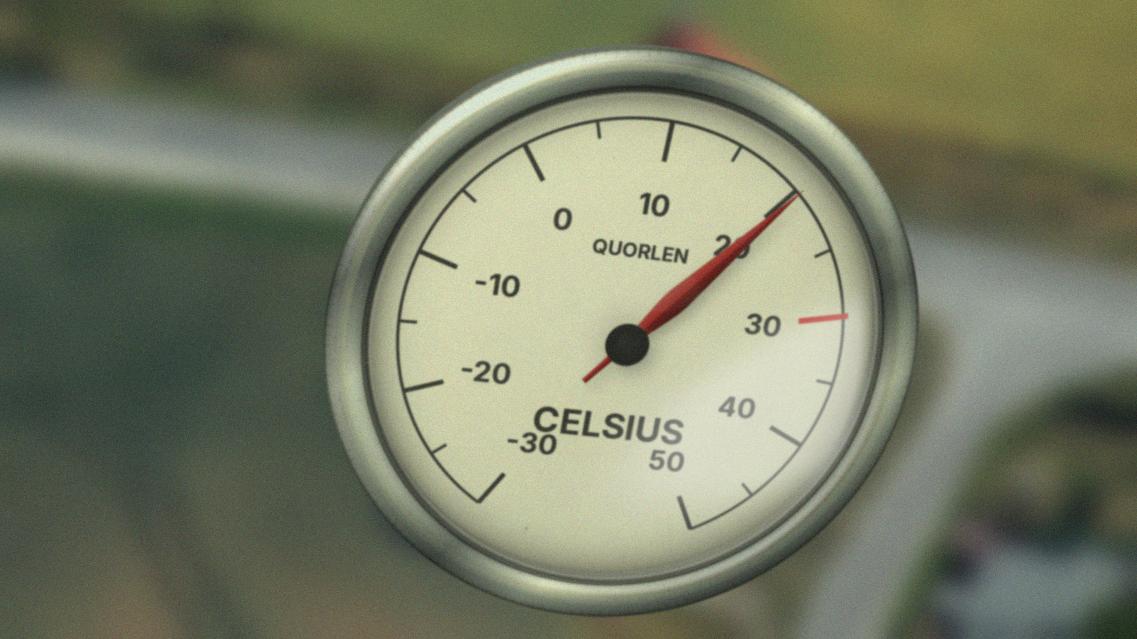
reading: {"value": 20, "unit": "°C"}
